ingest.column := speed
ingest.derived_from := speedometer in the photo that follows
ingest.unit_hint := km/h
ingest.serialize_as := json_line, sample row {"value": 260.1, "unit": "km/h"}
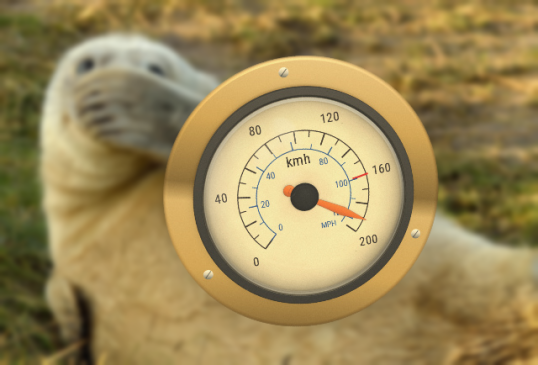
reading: {"value": 190, "unit": "km/h"}
